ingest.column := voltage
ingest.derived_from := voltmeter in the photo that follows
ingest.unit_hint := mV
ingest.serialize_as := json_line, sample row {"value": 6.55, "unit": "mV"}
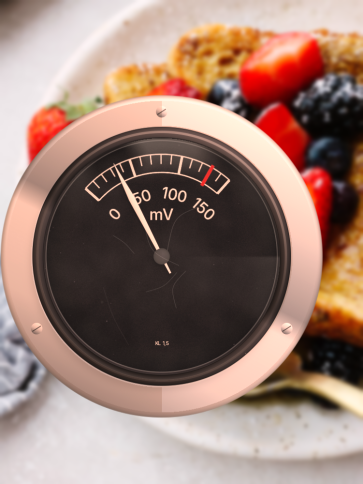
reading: {"value": 35, "unit": "mV"}
